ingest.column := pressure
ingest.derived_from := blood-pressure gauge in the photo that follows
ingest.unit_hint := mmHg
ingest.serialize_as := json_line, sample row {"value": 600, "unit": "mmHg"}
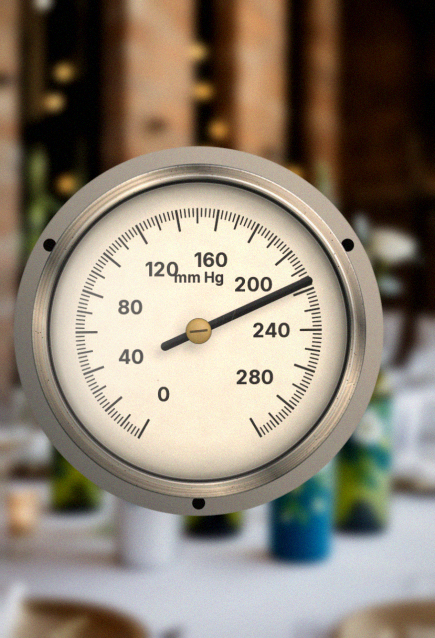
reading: {"value": 216, "unit": "mmHg"}
